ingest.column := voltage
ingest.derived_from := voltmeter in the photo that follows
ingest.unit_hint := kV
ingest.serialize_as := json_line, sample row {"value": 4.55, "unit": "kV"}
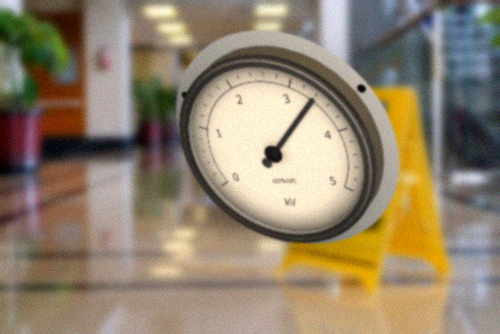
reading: {"value": 3.4, "unit": "kV"}
